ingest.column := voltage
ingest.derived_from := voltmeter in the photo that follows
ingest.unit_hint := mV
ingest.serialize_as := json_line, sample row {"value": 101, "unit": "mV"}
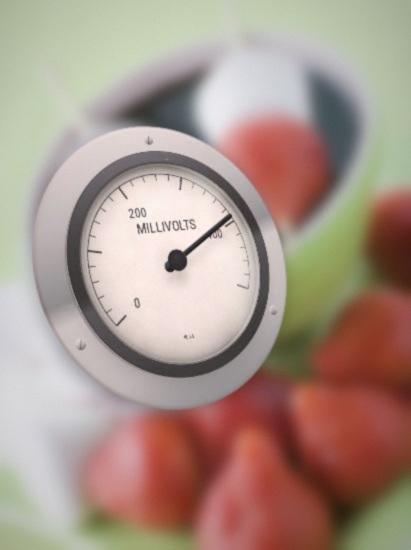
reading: {"value": 390, "unit": "mV"}
